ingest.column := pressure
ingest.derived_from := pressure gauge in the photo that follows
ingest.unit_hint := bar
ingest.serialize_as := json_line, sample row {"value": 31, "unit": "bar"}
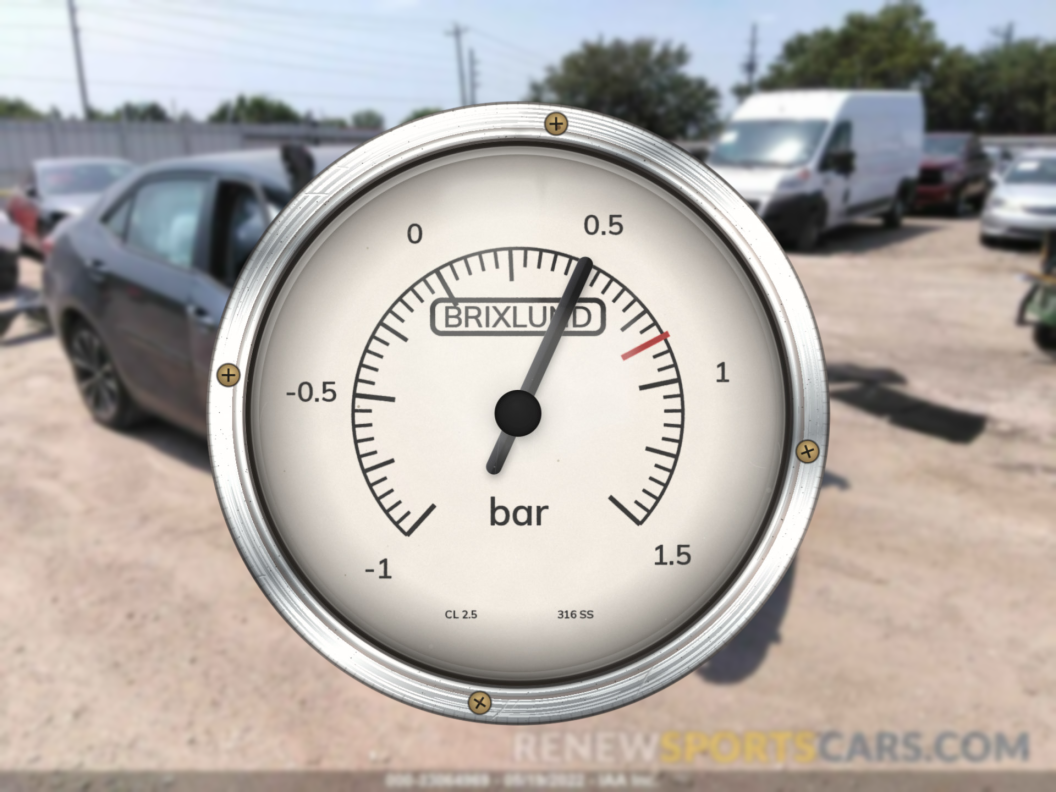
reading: {"value": 0.5, "unit": "bar"}
